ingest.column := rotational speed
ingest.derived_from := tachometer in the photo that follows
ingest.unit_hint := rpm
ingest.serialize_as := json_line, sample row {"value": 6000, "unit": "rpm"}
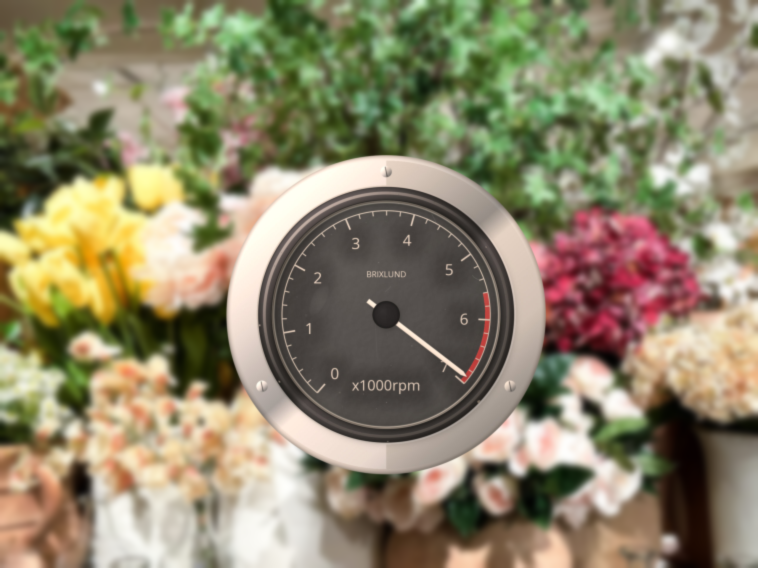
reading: {"value": 6900, "unit": "rpm"}
